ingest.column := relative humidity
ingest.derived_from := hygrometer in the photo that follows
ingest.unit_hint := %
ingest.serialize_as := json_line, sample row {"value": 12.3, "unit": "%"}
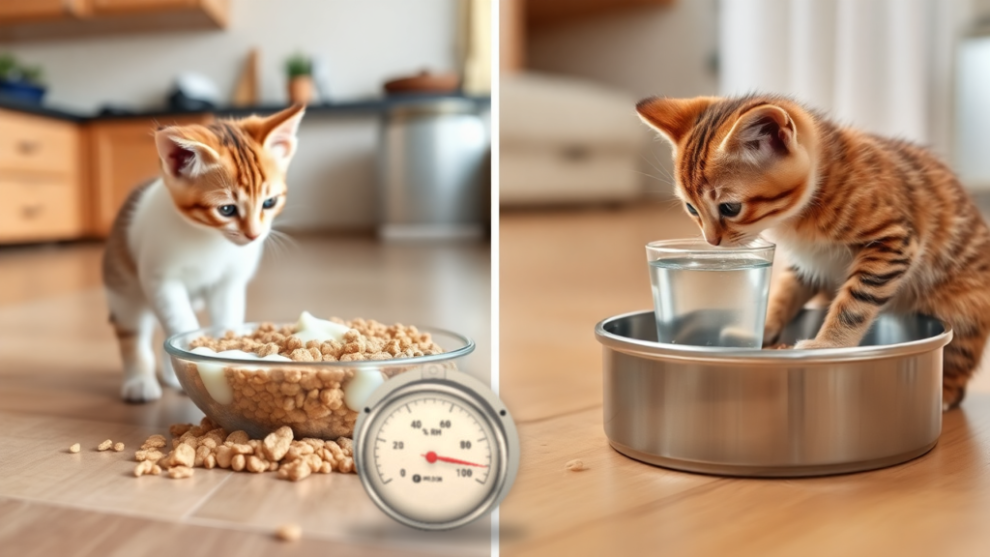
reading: {"value": 92, "unit": "%"}
